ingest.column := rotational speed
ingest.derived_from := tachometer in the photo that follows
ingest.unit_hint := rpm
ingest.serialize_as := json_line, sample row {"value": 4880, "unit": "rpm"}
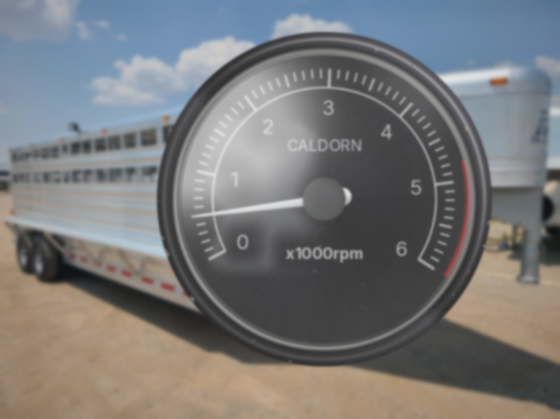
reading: {"value": 500, "unit": "rpm"}
